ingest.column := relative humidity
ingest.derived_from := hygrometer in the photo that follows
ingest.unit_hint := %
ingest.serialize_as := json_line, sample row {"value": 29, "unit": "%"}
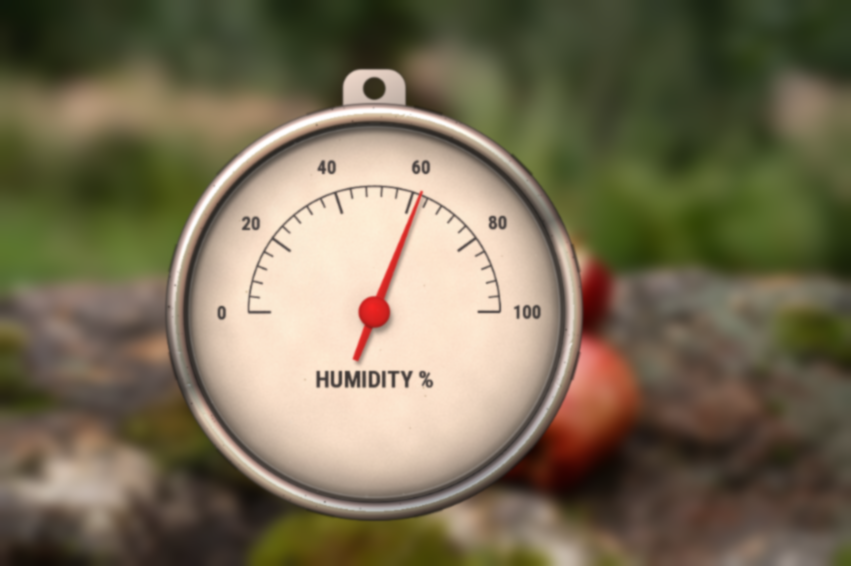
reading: {"value": 62, "unit": "%"}
